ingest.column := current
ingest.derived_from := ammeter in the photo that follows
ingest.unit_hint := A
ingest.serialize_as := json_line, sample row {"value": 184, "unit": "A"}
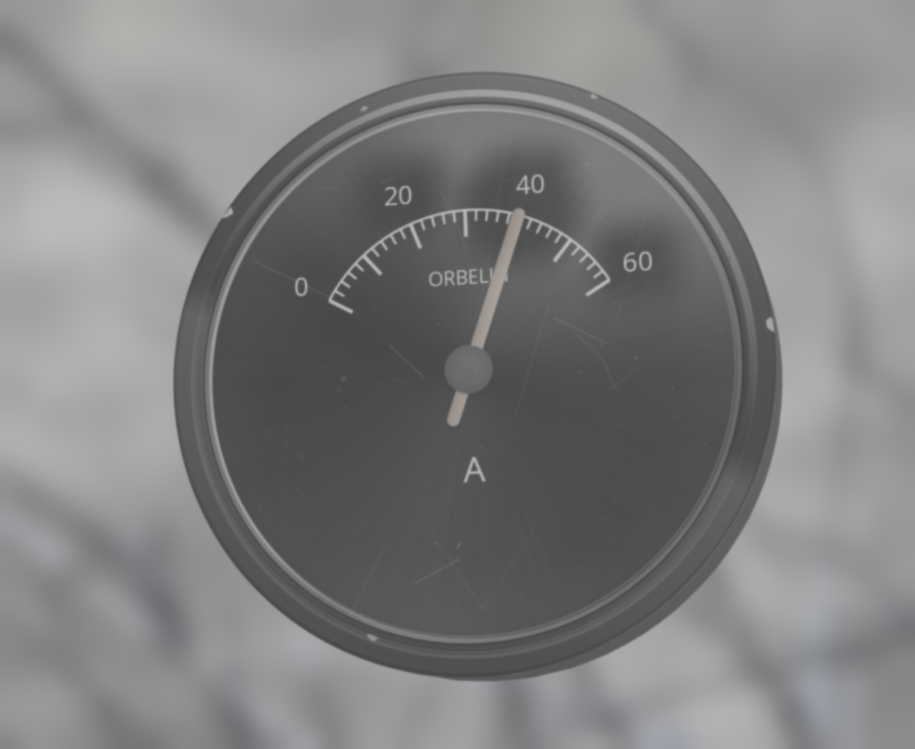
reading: {"value": 40, "unit": "A"}
